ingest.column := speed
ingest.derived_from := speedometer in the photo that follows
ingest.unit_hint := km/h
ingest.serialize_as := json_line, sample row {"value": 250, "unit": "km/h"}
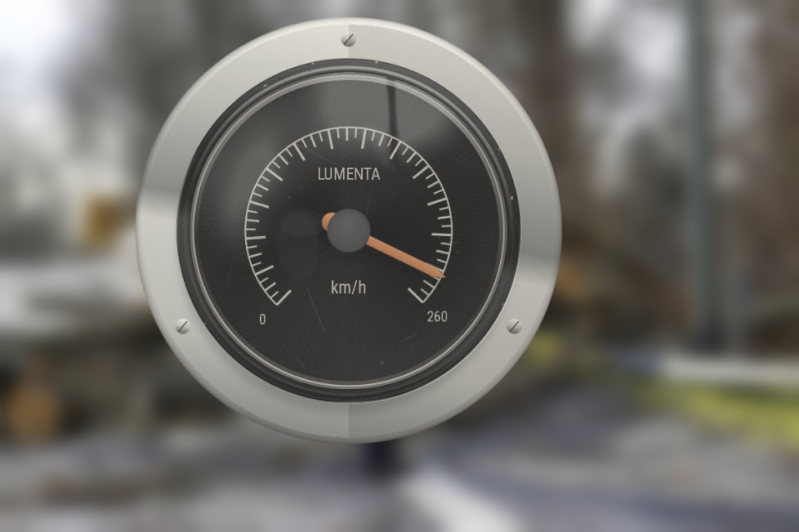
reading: {"value": 242.5, "unit": "km/h"}
